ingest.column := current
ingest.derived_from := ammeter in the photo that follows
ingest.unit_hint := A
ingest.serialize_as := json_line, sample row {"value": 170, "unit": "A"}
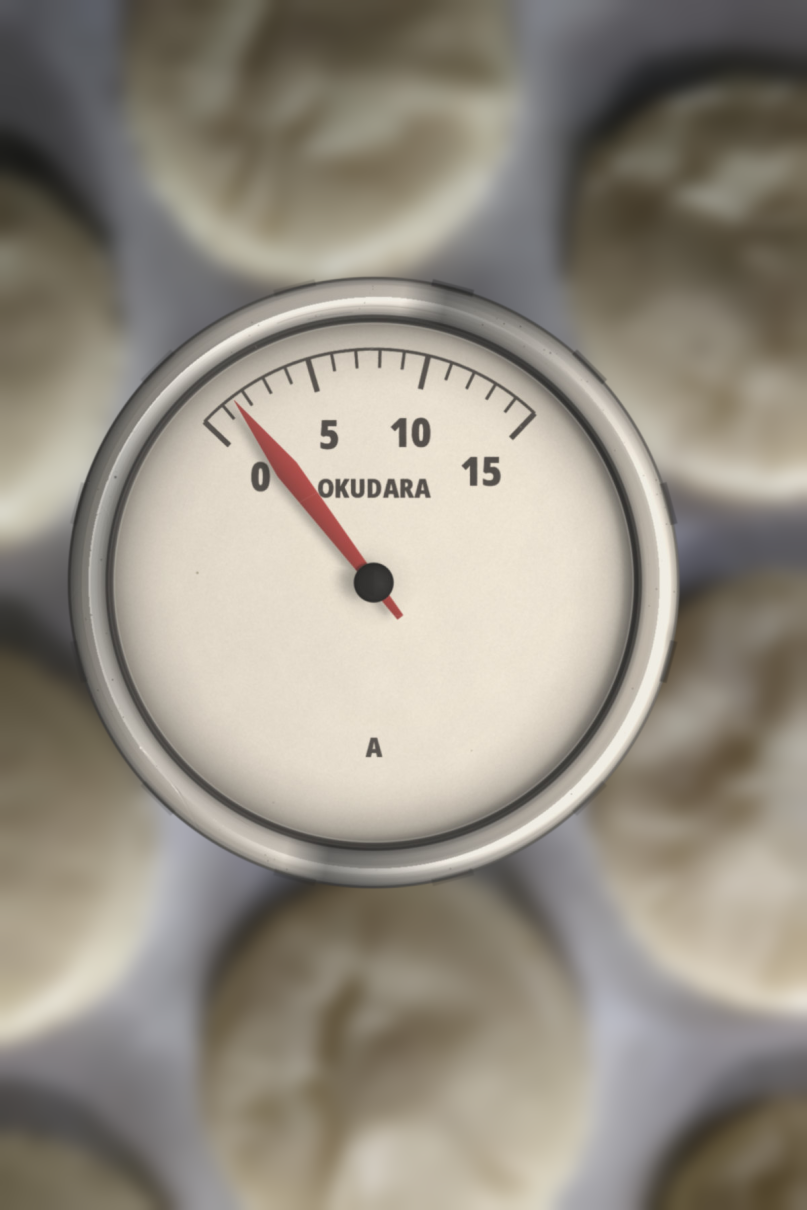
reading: {"value": 1.5, "unit": "A"}
